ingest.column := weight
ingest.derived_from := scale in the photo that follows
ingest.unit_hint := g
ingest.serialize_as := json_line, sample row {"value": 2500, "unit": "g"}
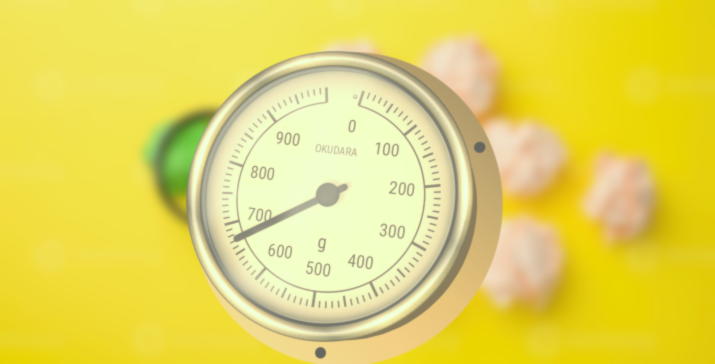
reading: {"value": 670, "unit": "g"}
